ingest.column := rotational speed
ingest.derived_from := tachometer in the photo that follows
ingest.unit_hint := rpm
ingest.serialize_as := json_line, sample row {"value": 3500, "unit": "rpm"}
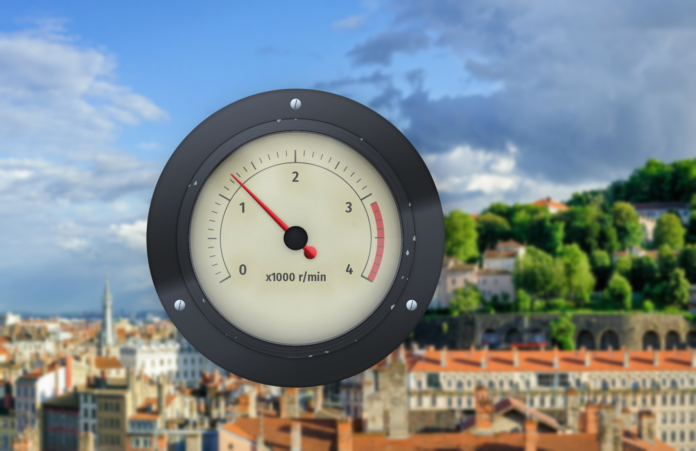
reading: {"value": 1250, "unit": "rpm"}
